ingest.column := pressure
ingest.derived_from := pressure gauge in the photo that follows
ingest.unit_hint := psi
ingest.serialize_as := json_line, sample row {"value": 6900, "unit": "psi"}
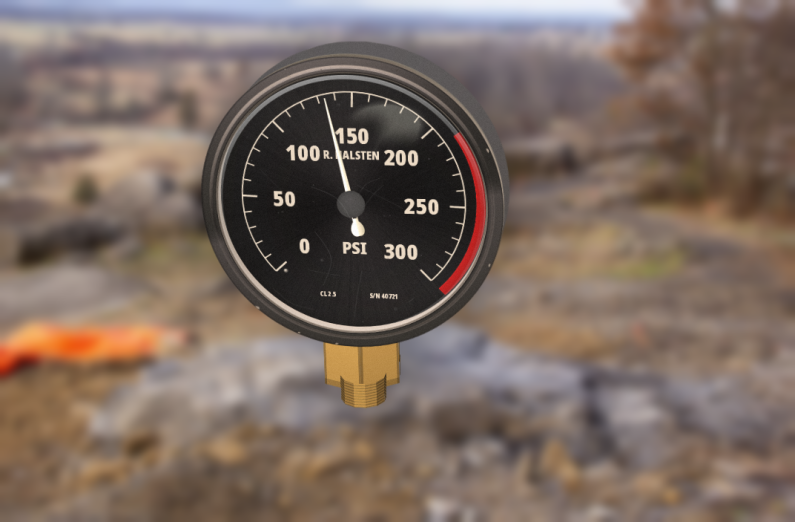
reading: {"value": 135, "unit": "psi"}
